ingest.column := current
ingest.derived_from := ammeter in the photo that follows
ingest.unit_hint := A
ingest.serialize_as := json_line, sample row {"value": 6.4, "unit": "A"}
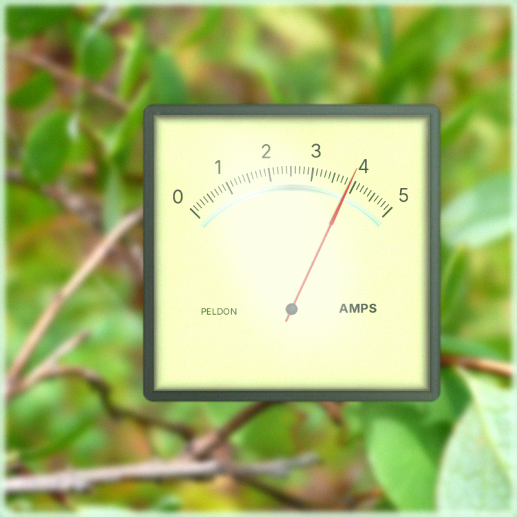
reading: {"value": 3.9, "unit": "A"}
